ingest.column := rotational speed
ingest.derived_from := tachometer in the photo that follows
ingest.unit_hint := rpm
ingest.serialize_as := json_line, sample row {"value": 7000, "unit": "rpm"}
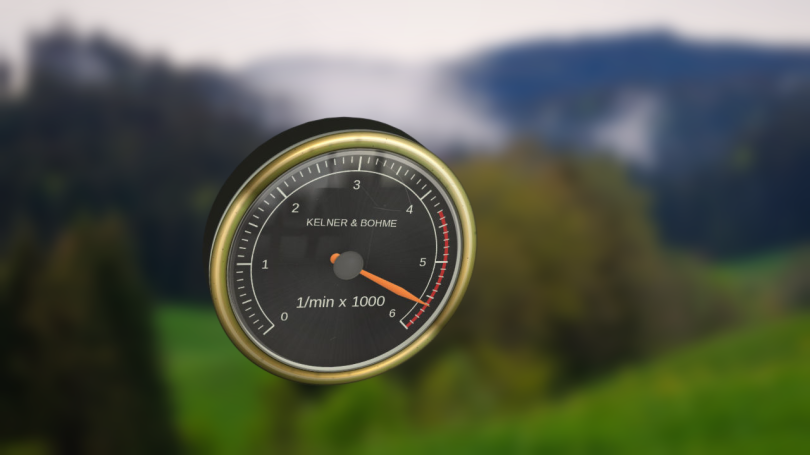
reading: {"value": 5600, "unit": "rpm"}
